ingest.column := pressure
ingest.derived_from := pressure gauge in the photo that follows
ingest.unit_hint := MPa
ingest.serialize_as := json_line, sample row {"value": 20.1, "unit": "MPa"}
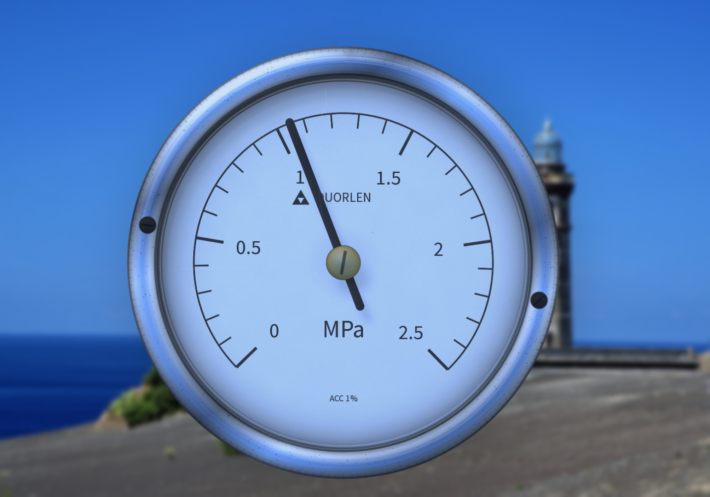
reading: {"value": 1.05, "unit": "MPa"}
